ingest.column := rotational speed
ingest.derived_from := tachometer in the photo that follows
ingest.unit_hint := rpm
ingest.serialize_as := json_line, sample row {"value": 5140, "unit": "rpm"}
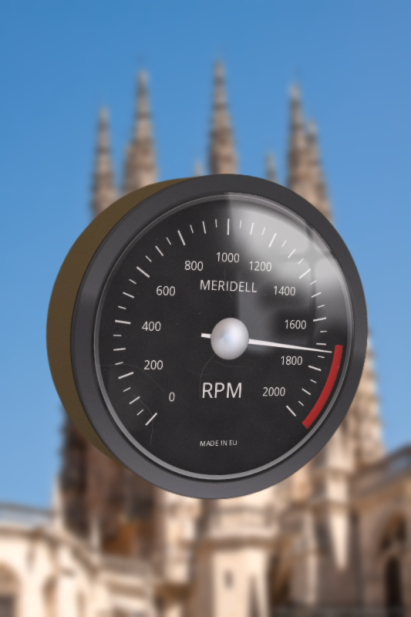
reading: {"value": 1725, "unit": "rpm"}
